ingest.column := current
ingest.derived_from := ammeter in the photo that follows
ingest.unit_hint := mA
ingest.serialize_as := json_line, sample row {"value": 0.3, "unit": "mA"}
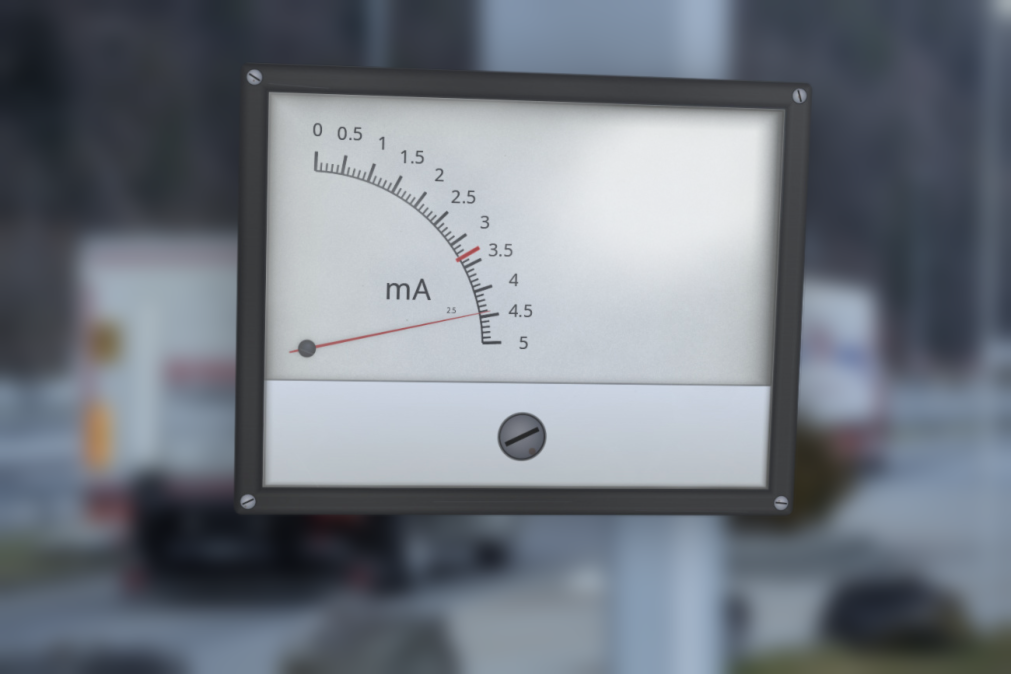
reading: {"value": 4.4, "unit": "mA"}
